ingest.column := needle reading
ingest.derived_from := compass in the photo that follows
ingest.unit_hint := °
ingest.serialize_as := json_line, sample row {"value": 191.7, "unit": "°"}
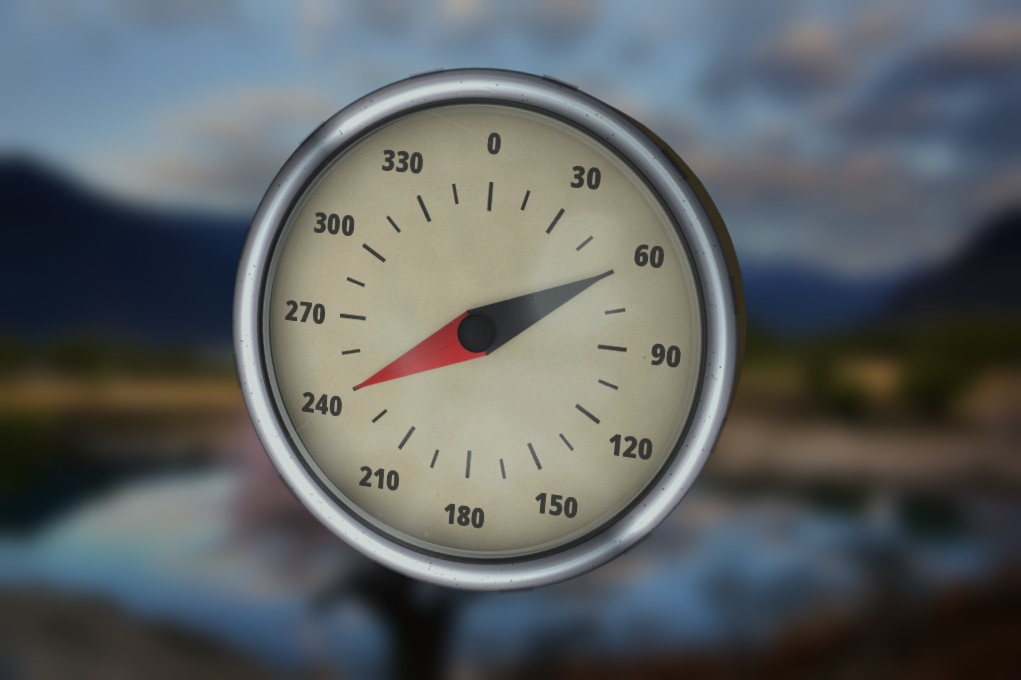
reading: {"value": 240, "unit": "°"}
